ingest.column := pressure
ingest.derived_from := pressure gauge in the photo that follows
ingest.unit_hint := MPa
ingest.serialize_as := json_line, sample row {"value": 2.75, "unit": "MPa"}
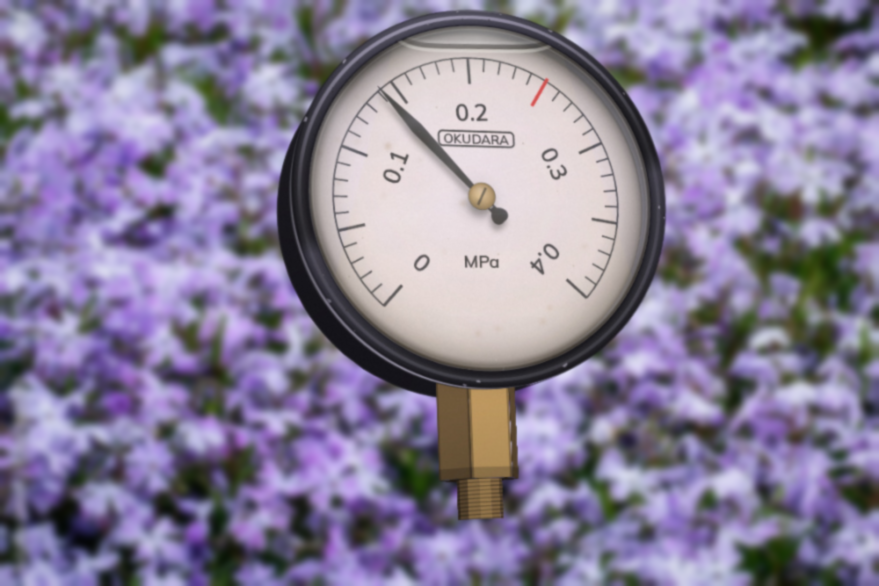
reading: {"value": 0.14, "unit": "MPa"}
